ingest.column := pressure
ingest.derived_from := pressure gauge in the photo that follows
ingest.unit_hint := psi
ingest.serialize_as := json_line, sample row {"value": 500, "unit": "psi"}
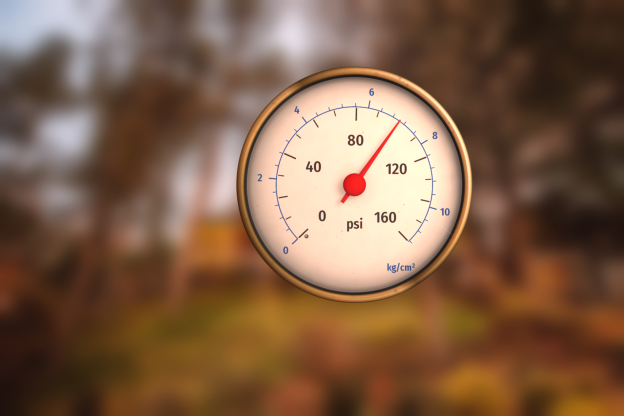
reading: {"value": 100, "unit": "psi"}
